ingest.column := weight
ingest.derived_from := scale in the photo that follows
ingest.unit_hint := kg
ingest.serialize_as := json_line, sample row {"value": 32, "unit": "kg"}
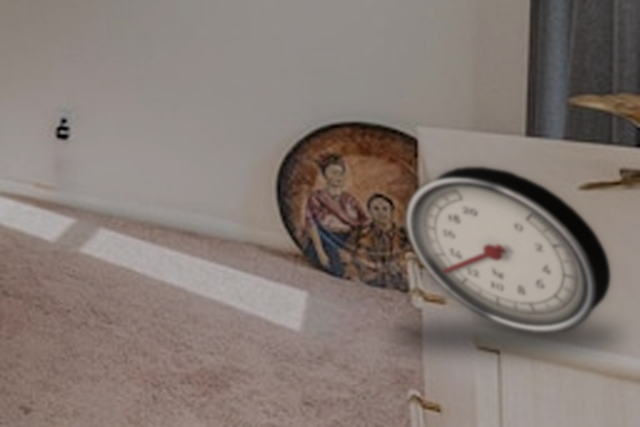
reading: {"value": 13, "unit": "kg"}
